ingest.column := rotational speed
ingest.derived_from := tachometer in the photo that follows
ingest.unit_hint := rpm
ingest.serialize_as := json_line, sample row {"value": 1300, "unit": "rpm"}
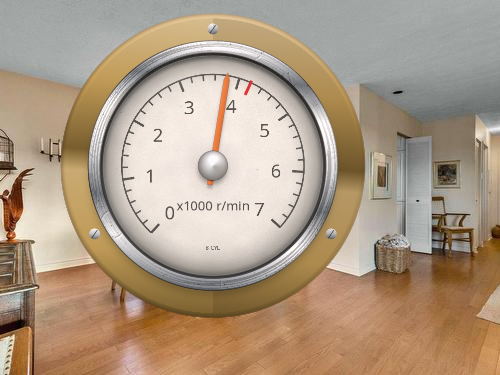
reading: {"value": 3800, "unit": "rpm"}
